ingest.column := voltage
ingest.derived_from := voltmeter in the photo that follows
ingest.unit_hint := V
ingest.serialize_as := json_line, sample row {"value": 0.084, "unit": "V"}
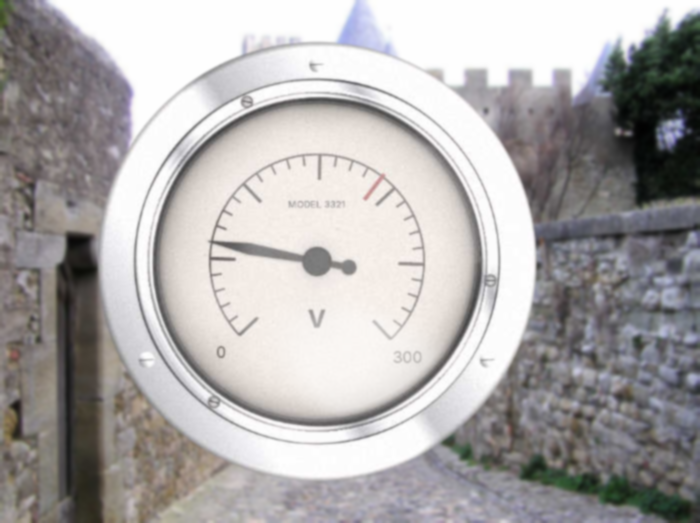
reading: {"value": 60, "unit": "V"}
